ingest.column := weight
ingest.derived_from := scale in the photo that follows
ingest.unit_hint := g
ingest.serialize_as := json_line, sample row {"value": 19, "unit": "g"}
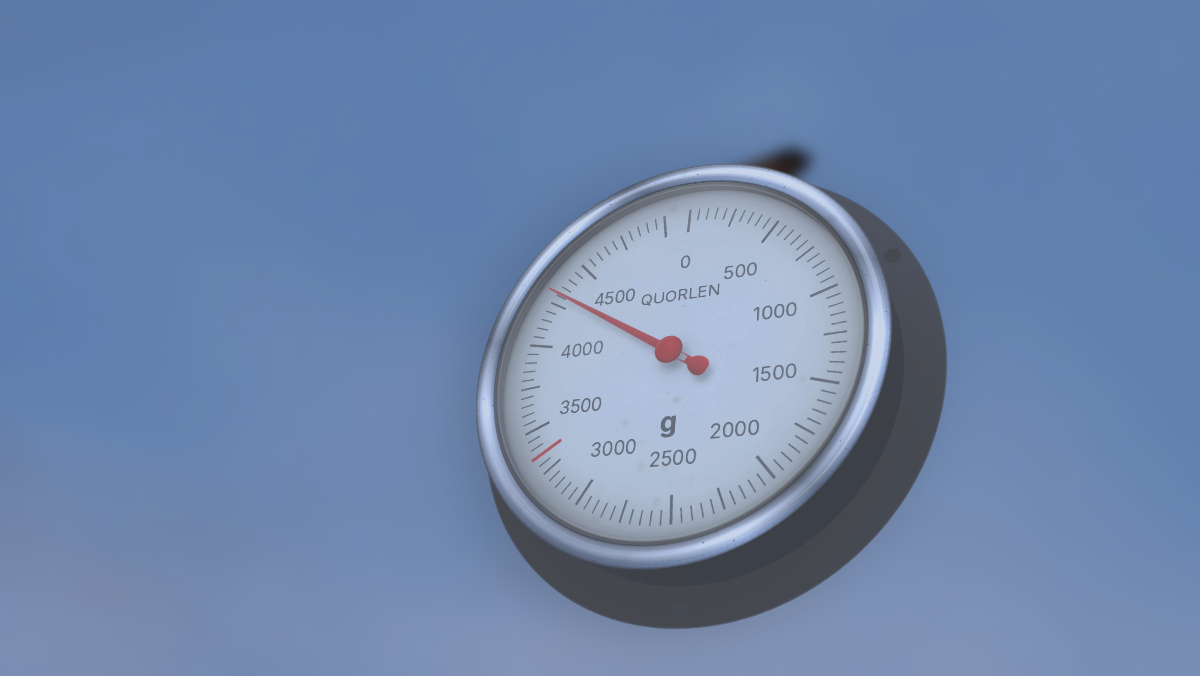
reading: {"value": 4300, "unit": "g"}
